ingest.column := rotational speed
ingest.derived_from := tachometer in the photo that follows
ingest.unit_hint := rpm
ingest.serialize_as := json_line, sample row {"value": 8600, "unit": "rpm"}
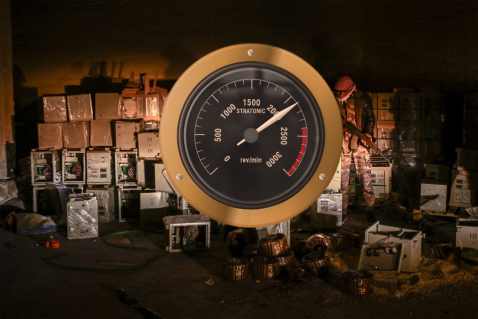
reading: {"value": 2100, "unit": "rpm"}
